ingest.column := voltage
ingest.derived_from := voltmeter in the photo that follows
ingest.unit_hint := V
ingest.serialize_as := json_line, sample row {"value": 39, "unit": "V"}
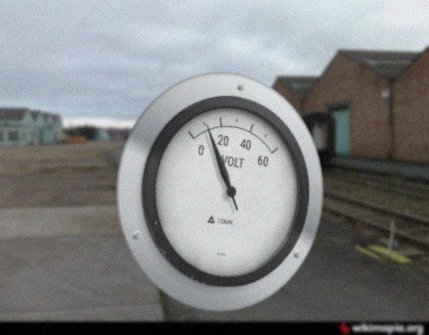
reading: {"value": 10, "unit": "V"}
